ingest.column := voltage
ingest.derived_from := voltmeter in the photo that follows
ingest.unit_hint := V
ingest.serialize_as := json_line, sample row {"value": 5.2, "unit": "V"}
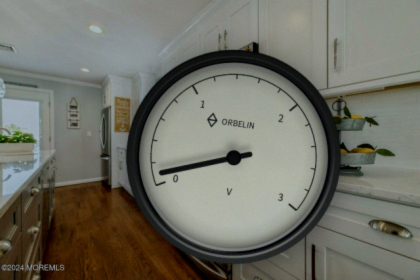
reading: {"value": 0.1, "unit": "V"}
